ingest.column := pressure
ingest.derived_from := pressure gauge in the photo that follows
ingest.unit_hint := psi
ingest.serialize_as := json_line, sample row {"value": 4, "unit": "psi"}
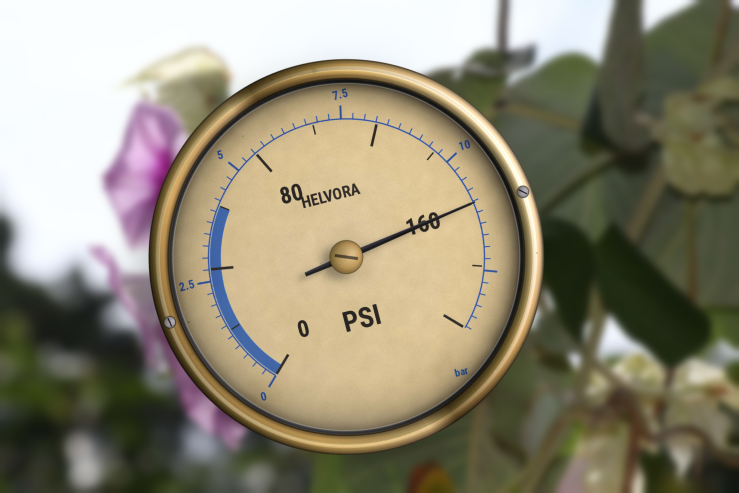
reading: {"value": 160, "unit": "psi"}
